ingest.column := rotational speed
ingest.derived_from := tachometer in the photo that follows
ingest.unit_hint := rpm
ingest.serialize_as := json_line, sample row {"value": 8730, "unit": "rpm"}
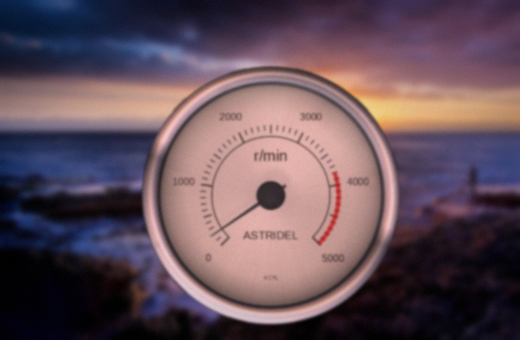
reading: {"value": 200, "unit": "rpm"}
